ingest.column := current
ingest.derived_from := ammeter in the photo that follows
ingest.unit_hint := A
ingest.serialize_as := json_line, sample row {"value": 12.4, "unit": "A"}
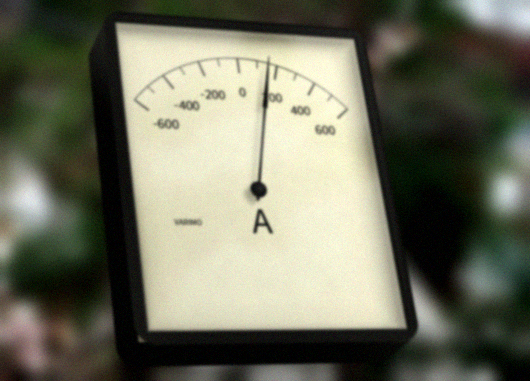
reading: {"value": 150, "unit": "A"}
